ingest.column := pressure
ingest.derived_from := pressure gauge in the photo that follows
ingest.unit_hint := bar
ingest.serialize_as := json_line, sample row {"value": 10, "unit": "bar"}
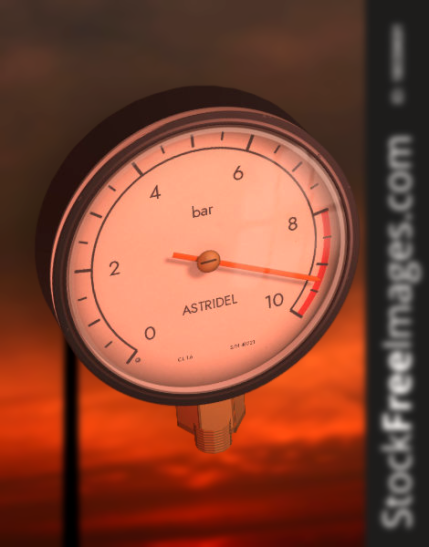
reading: {"value": 9.25, "unit": "bar"}
